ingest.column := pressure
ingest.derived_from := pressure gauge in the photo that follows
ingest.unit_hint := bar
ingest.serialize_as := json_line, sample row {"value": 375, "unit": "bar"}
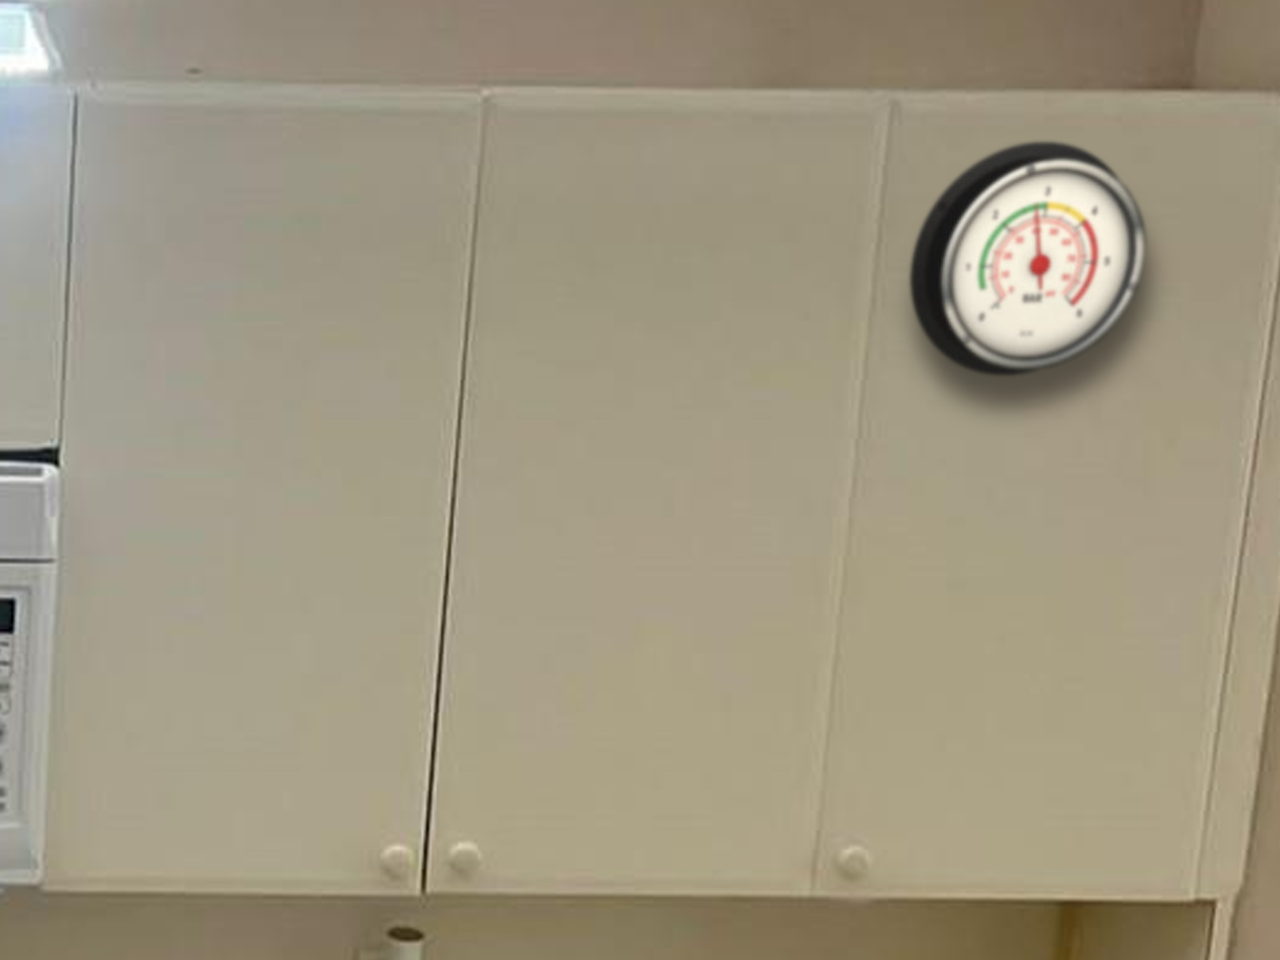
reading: {"value": 2.75, "unit": "bar"}
